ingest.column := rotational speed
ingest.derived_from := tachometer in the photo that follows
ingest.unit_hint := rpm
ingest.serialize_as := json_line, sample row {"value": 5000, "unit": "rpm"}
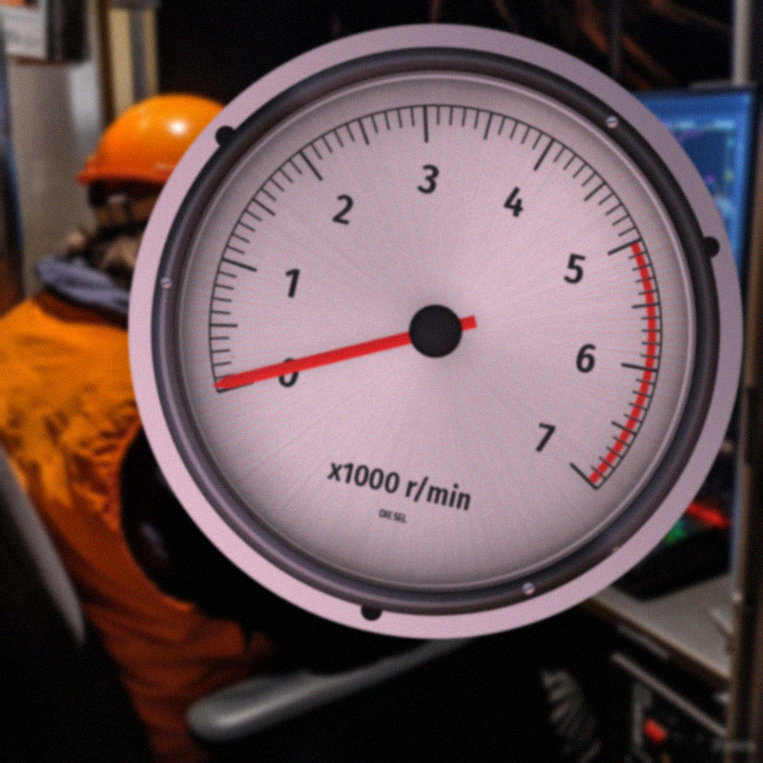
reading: {"value": 50, "unit": "rpm"}
